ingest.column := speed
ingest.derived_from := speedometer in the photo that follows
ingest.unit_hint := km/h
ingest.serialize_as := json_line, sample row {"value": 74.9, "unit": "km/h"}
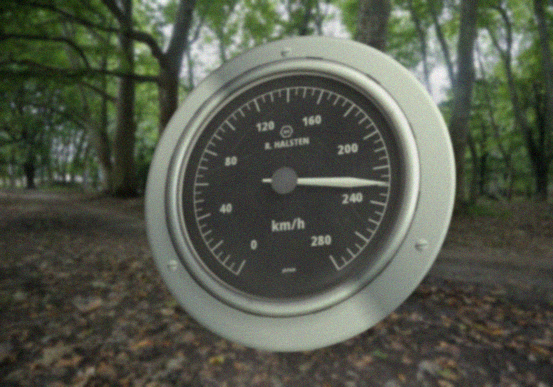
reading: {"value": 230, "unit": "km/h"}
